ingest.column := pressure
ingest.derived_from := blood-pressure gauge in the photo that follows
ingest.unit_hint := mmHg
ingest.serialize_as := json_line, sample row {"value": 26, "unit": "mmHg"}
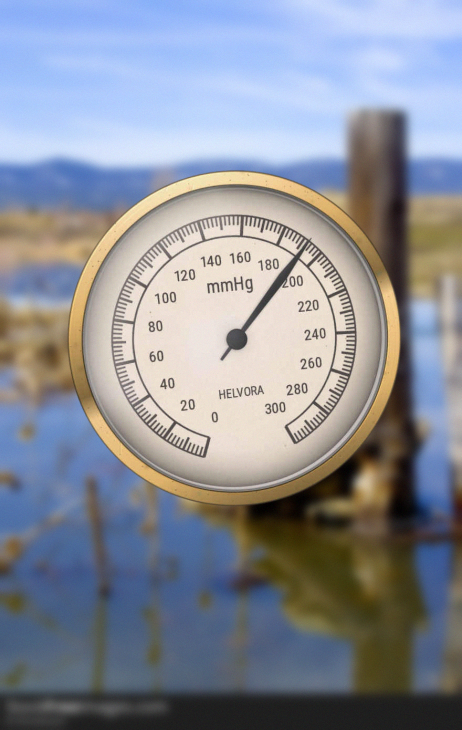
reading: {"value": 192, "unit": "mmHg"}
